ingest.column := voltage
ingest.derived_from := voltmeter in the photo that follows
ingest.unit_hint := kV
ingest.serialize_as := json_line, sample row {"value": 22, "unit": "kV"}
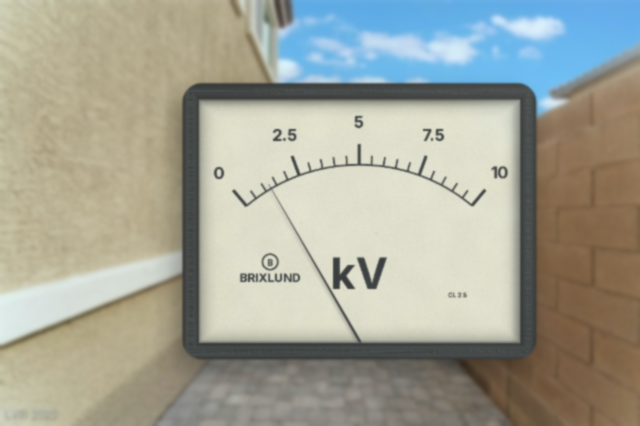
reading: {"value": 1.25, "unit": "kV"}
